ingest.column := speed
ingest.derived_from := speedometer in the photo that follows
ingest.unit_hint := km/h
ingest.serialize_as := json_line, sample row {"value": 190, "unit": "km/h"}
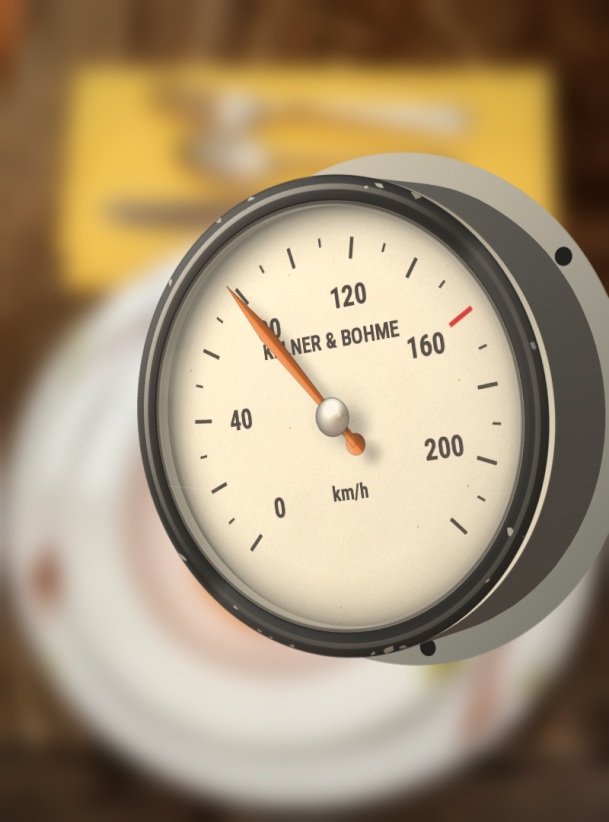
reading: {"value": 80, "unit": "km/h"}
